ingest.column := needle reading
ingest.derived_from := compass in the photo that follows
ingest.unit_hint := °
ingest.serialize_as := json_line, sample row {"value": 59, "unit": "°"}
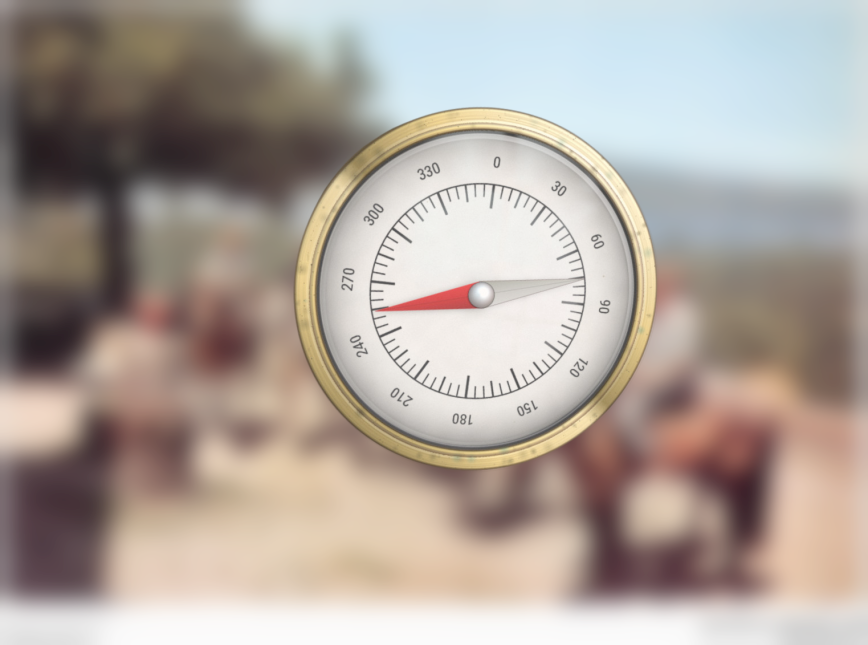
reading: {"value": 255, "unit": "°"}
